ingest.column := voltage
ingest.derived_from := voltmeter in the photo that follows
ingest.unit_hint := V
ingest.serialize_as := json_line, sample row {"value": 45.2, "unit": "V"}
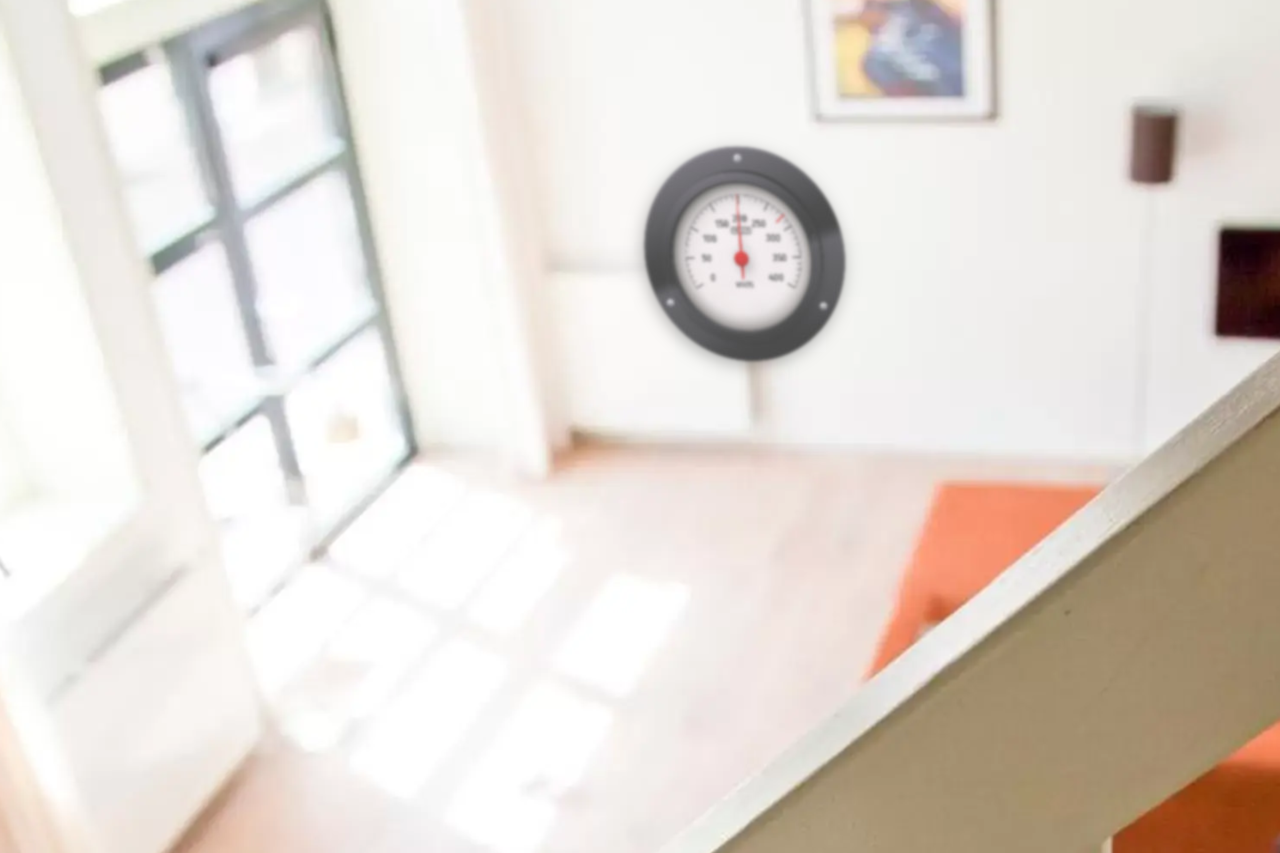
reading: {"value": 200, "unit": "V"}
